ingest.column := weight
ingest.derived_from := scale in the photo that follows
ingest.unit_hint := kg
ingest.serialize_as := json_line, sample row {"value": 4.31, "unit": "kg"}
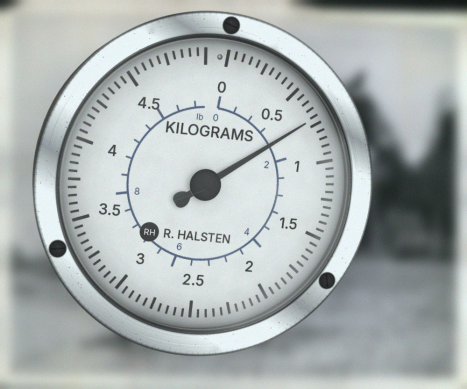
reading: {"value": 0.7, "unit": "kg"}
